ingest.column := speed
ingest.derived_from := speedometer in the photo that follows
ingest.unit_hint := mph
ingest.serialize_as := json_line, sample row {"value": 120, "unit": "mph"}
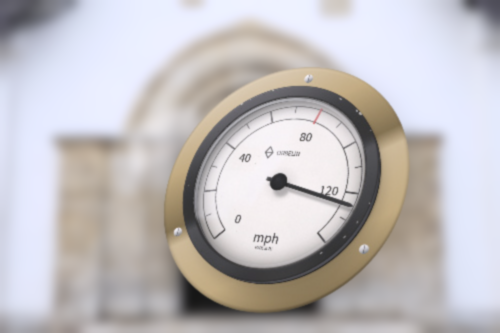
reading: {"value": 125, "unit": "mph"}
